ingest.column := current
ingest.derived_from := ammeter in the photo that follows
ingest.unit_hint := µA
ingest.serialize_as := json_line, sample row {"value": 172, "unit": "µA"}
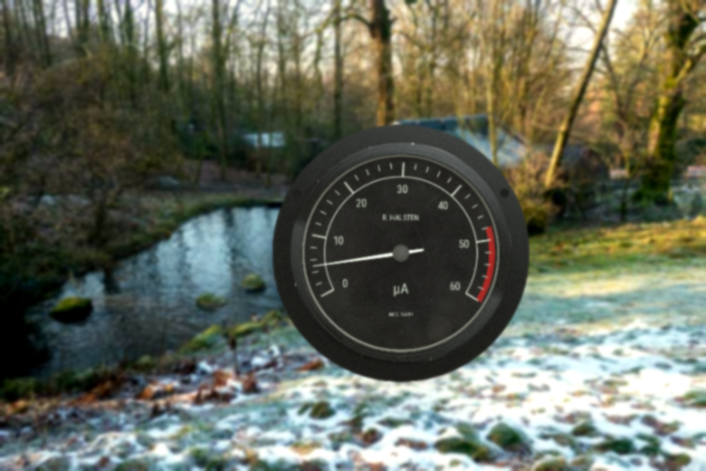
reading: {"value": 5, "unit": "µA"}
